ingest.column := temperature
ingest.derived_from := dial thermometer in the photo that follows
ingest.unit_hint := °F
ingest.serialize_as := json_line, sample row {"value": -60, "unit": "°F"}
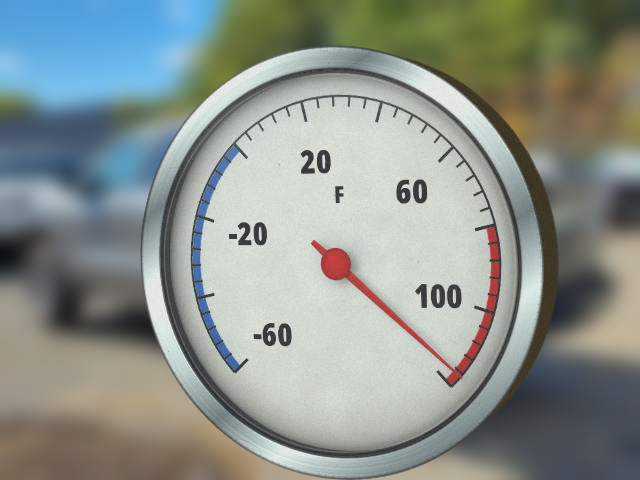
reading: {"value": 116, "unit": "°F"}
